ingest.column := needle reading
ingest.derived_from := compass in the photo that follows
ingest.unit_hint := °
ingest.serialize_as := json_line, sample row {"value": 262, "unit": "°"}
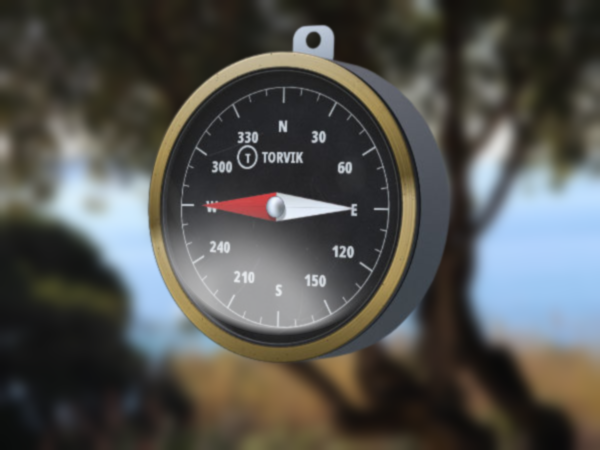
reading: {"value": 270, "unit": "°"}
